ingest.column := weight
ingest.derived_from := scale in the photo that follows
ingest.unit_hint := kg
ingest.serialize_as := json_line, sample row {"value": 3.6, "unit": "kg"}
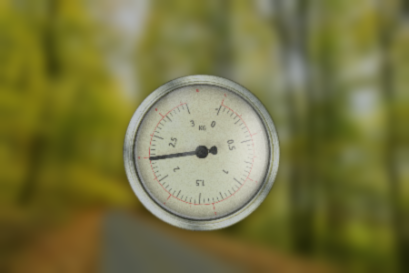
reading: {"value": 2.25, "unit": "kg"}
